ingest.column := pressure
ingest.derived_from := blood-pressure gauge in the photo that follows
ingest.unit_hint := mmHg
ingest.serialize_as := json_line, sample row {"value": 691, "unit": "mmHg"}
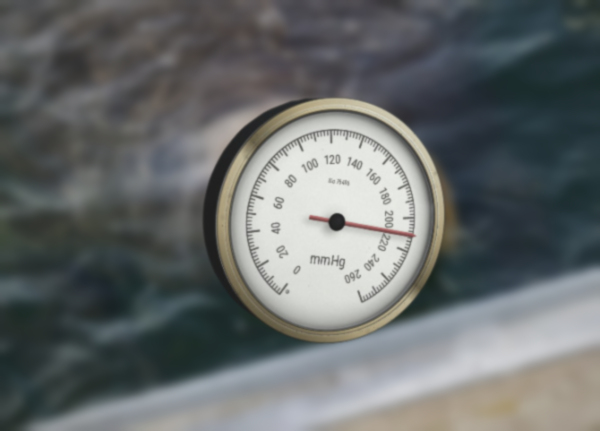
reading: {"value": 210, "unit": "mmHg"}
